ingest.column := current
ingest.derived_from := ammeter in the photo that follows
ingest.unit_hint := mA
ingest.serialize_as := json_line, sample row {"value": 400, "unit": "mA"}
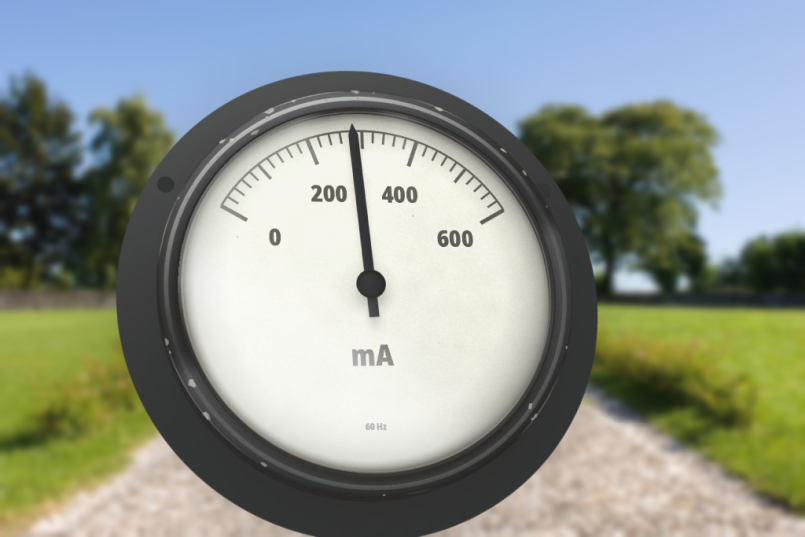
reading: {"value": 280, "unit": "mA"}
